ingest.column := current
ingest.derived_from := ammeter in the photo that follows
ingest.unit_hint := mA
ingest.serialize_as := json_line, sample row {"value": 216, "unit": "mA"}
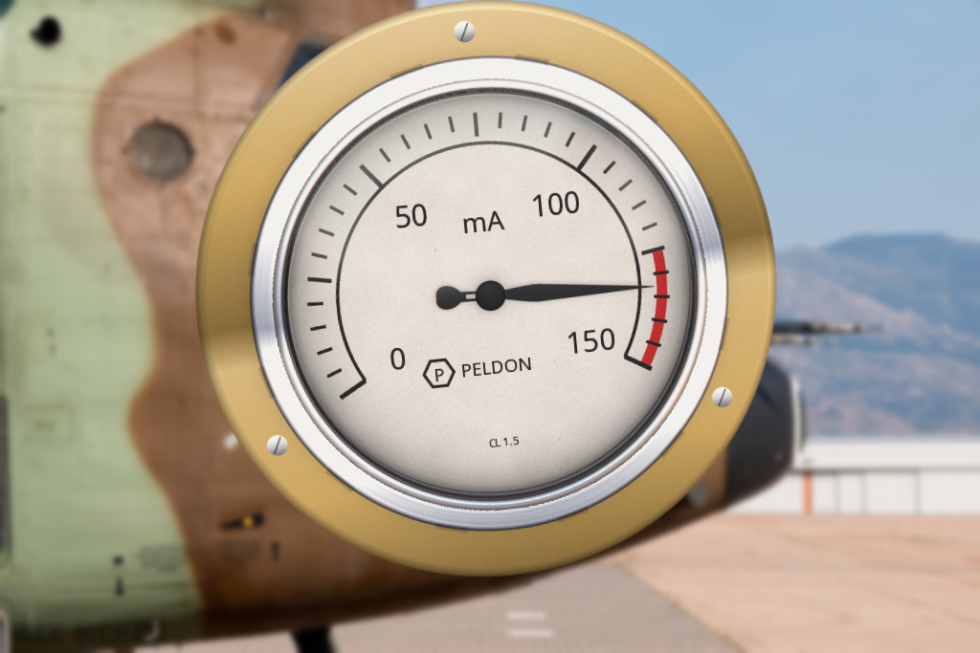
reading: {"value": 132.5, "unit": "mA"}
